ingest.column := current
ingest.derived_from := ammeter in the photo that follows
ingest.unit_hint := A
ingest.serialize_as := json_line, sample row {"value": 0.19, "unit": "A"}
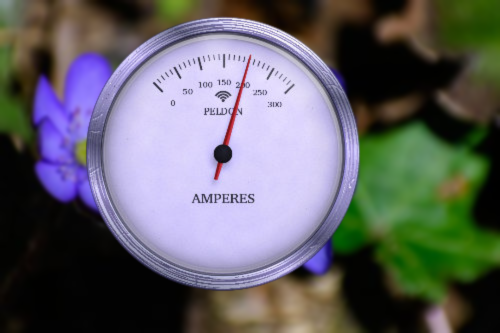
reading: {"value": 200, "unit": "A"}
